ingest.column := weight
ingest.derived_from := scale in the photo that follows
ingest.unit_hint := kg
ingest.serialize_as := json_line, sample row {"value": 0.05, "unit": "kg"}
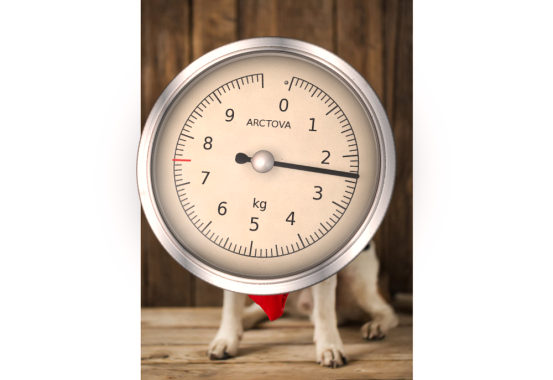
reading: {"value": 2.4, "unit": "kg"}
